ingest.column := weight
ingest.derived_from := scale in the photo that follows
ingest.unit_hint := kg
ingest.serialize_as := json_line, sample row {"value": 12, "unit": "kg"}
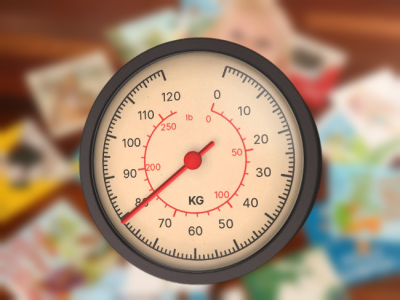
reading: {"value": 79, "unit": "kg"}
